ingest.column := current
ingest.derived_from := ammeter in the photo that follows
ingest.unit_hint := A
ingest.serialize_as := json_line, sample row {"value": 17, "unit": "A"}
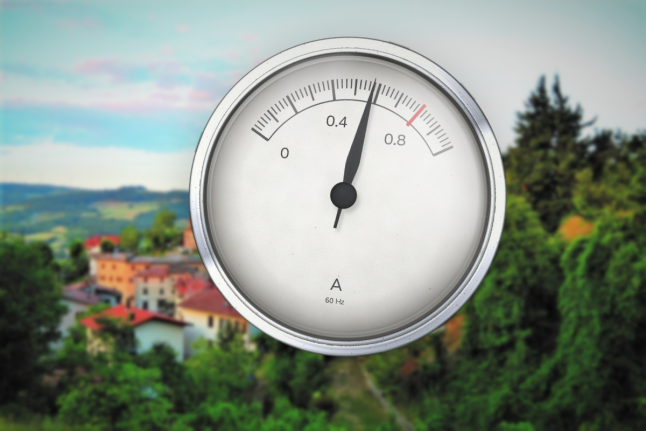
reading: {"value": 0.58, "unit": "A"}
